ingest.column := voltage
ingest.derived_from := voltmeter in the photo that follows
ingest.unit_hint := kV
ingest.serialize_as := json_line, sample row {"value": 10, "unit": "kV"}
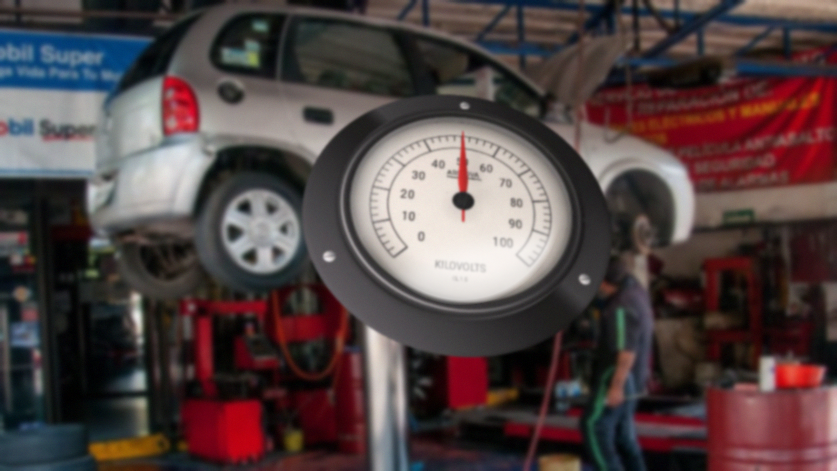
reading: {"value": 50, "unit": "kV"}
